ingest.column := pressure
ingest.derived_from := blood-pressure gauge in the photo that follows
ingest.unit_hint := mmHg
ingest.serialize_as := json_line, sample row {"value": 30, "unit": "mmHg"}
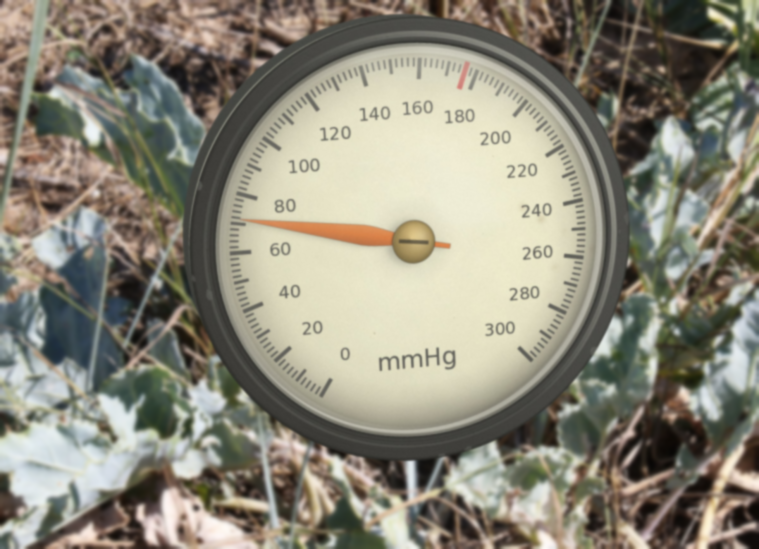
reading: {"value": 72, "unit": "mmHg"}
